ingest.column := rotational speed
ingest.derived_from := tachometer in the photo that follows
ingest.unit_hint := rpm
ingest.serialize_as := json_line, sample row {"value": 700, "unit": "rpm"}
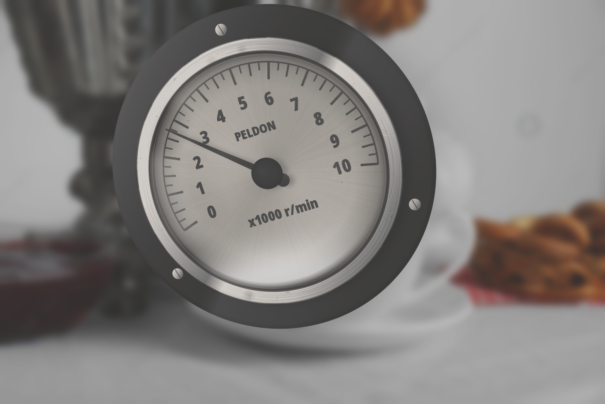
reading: {"value": 2750, "unit": "rpm"}
